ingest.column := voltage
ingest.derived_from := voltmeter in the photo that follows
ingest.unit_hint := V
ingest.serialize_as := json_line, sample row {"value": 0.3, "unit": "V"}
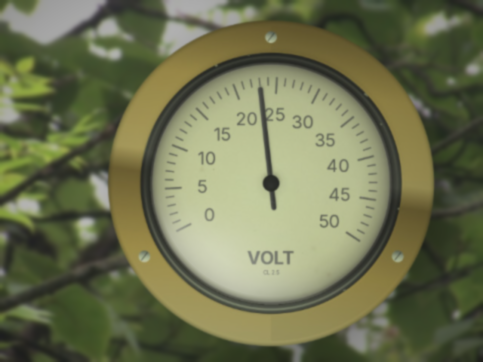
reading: {"value": 23, "unit": "V"}
